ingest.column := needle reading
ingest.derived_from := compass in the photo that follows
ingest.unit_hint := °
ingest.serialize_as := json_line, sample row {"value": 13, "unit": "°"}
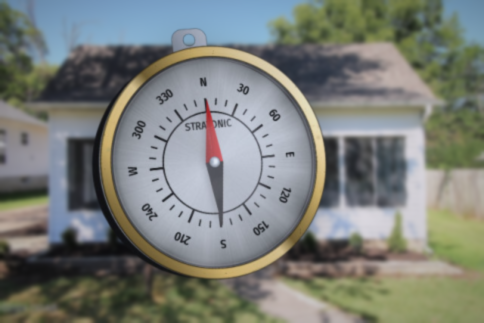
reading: {"value": 0, "unit": "°"}
